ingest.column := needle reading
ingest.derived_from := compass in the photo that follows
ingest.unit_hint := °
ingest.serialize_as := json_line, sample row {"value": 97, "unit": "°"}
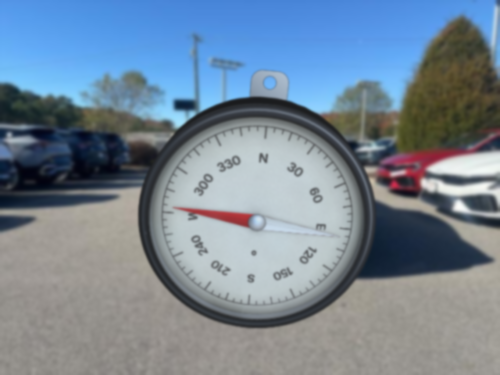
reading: {"value": 275, "unit": "°"}
